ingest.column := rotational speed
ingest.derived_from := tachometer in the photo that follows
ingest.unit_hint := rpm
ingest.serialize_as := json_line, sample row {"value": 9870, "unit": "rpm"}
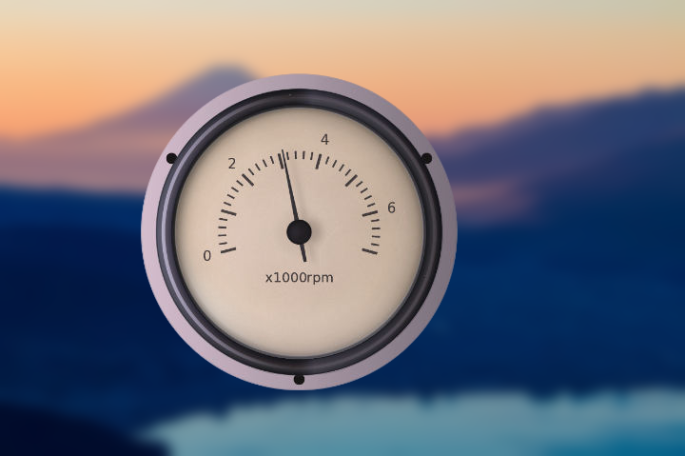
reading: {"value": 3100, "unit": "rpm"}
